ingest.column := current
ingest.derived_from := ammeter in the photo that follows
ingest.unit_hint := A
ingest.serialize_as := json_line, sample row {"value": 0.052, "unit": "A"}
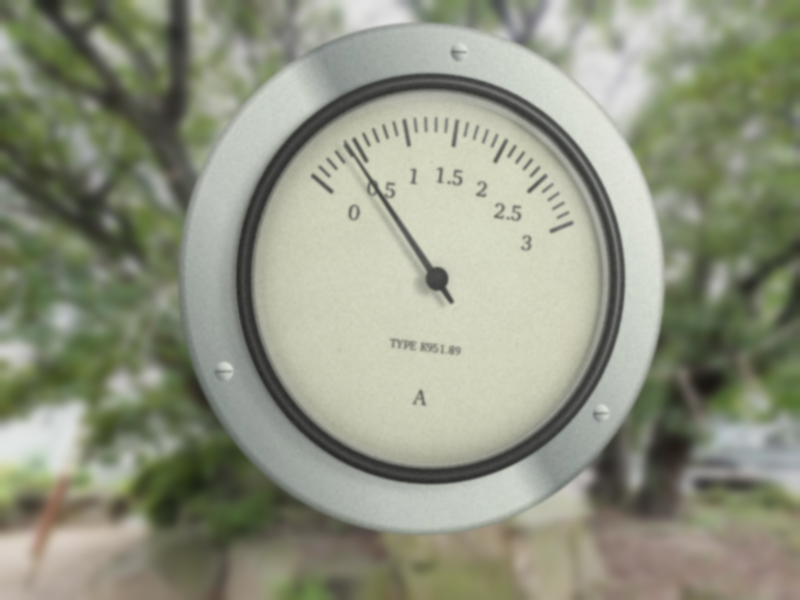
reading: {"value": 0.4, "unit": "A"}
